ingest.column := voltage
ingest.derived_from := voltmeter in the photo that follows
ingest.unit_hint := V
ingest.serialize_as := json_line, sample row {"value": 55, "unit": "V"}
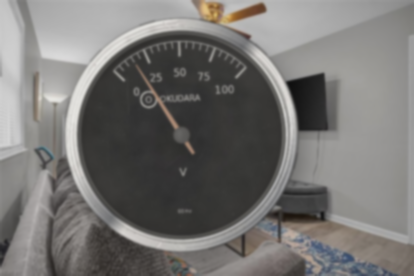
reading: {"value": 15, "unit": "V"}
